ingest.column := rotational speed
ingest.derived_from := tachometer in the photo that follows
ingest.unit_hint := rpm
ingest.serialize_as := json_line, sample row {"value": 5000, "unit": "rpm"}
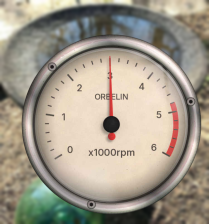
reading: {"value": 3000, "unit": "rpm"}
